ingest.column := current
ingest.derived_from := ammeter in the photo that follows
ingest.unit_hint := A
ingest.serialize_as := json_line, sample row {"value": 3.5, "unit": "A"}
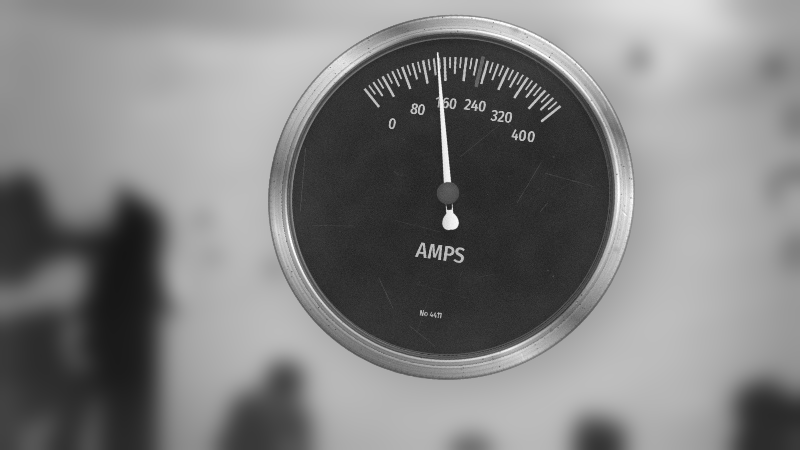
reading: {"value": 150, "unit": "A"}
